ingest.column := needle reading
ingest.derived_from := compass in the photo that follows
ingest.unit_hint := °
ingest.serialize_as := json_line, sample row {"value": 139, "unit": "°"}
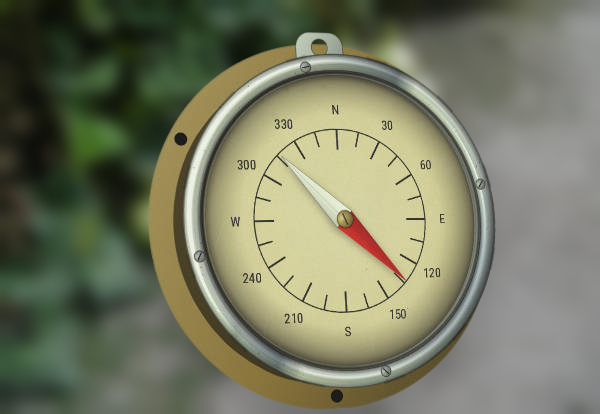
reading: {"value": 135, "unit": "°"}
